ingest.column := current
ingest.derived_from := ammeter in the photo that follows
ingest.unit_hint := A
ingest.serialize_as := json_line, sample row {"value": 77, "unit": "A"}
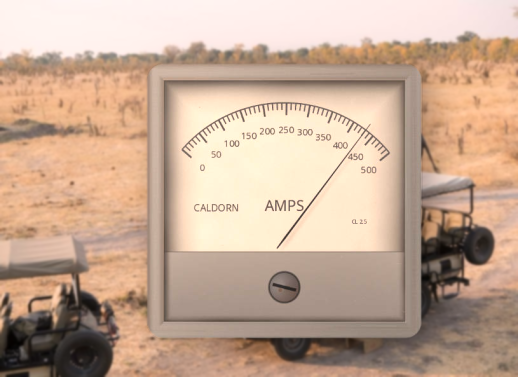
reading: {"value": 430, "unit": "A"}
